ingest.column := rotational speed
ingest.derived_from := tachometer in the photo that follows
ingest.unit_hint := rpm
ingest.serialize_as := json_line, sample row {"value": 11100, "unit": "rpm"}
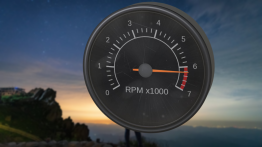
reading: {"value": 6200, "unit": "rpm"}
